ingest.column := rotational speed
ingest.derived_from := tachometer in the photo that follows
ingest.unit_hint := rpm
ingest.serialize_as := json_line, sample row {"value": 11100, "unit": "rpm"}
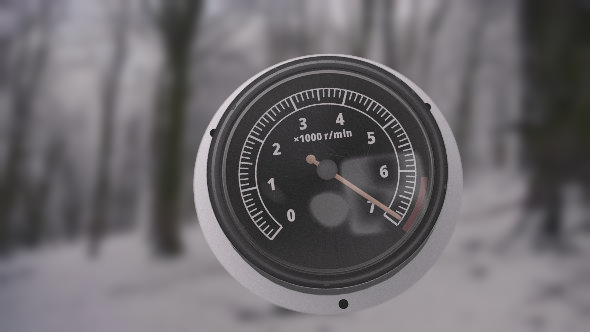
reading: {"value": 6900, "unit": "rpm"}
